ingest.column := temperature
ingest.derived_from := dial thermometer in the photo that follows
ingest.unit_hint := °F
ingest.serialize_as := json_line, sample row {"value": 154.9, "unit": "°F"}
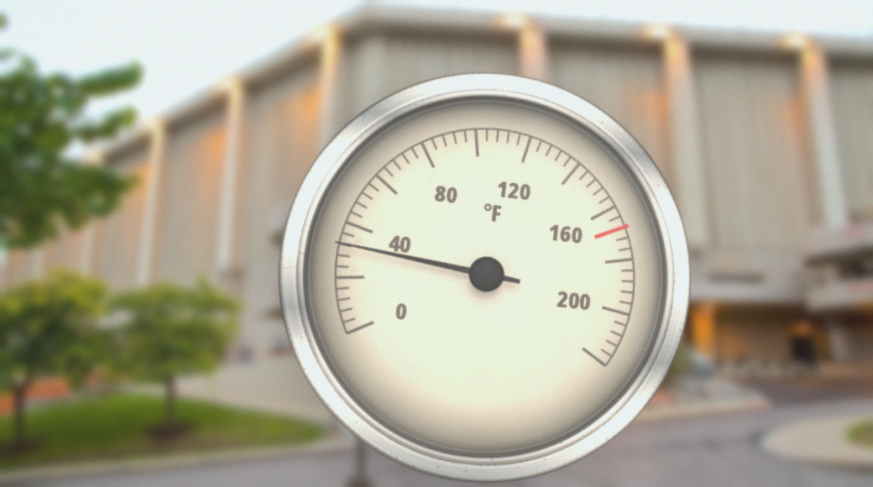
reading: {"value": 32, "unit": "°F"}
